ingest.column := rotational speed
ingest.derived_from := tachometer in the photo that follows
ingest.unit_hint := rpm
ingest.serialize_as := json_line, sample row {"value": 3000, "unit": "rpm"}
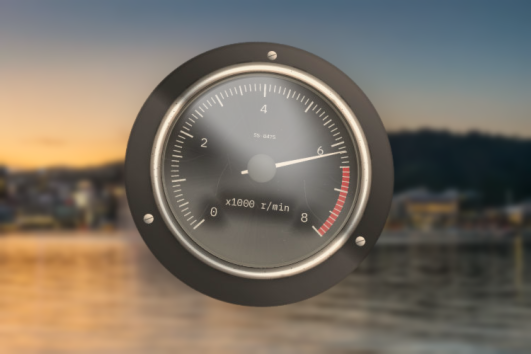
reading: {"value": 6200, "unit": "rpm"}
